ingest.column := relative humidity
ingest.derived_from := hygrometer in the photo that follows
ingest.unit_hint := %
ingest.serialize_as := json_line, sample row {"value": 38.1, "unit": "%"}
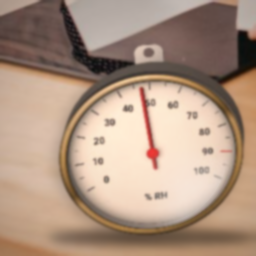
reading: {"value": 47.5, "unit": "%"}
